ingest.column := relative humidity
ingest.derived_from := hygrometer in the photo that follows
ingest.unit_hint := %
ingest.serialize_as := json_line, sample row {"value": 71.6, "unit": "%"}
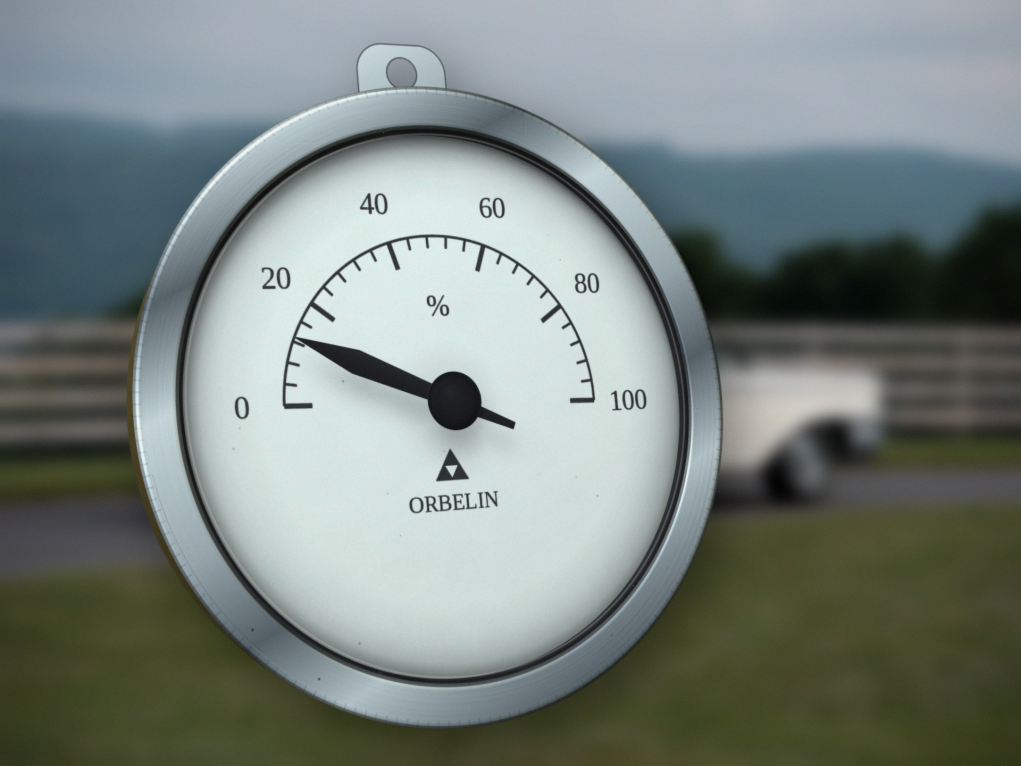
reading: {"value": 12, "unit": "%"}
